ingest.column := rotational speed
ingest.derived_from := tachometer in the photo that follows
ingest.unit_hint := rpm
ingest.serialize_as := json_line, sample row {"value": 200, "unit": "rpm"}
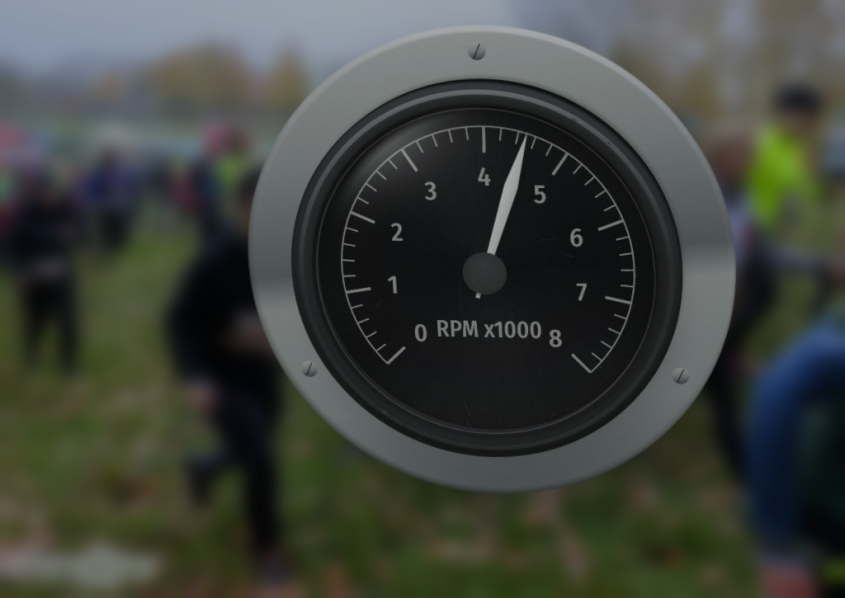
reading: {"value": 4500, "unit": "rpm"}
